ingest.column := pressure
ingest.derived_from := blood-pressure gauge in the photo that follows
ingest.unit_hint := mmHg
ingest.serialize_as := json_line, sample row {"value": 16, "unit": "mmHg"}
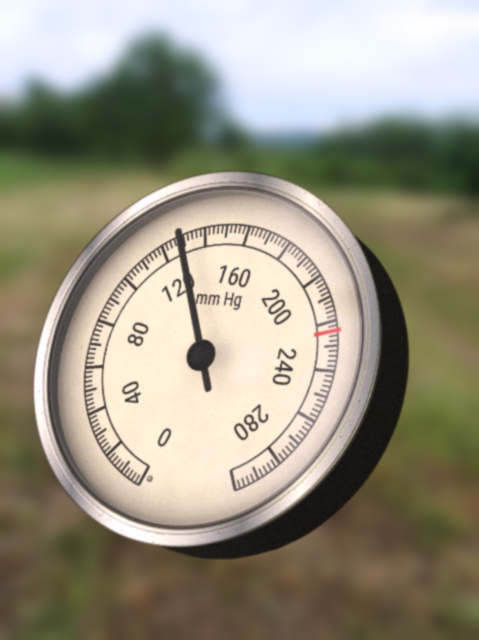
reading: {"value": 130, "unit": "mmHg"}
